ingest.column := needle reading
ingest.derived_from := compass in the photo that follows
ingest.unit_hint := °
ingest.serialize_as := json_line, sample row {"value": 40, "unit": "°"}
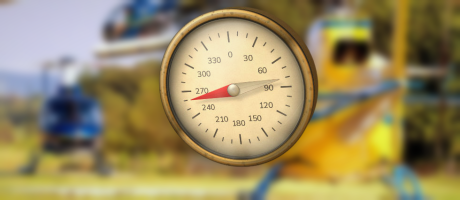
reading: {"value": 260, "unit": "°"}
